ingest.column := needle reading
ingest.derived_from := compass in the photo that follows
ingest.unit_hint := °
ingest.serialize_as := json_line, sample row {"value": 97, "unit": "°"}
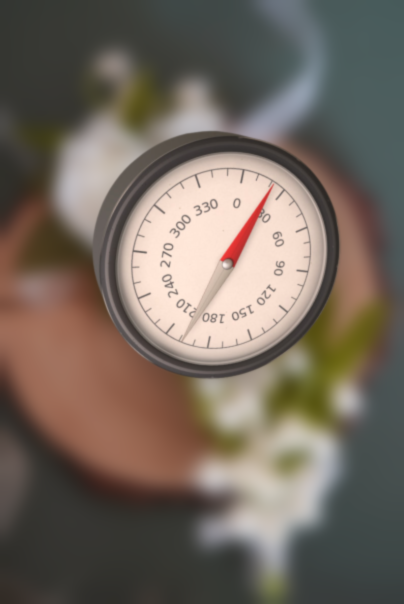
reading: {"value": 20, "unit": "°"}
